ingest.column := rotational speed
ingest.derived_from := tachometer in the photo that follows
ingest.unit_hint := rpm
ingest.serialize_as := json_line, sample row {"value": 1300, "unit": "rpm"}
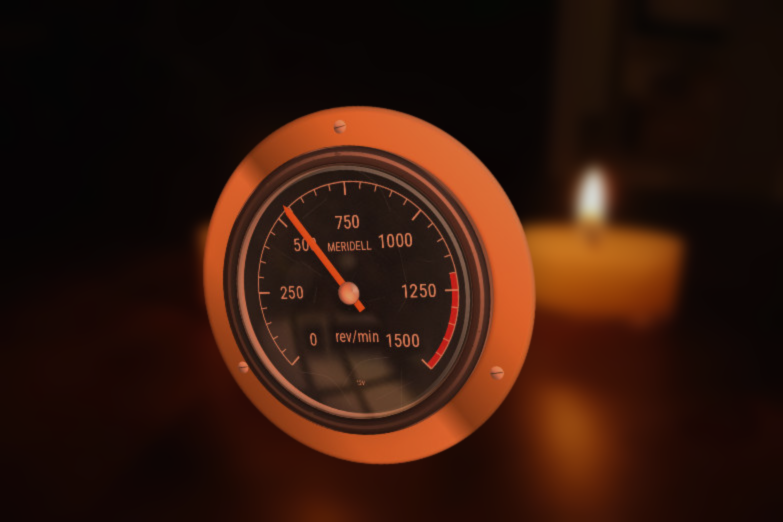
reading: {"value": 550, "unit": "rpm"}
